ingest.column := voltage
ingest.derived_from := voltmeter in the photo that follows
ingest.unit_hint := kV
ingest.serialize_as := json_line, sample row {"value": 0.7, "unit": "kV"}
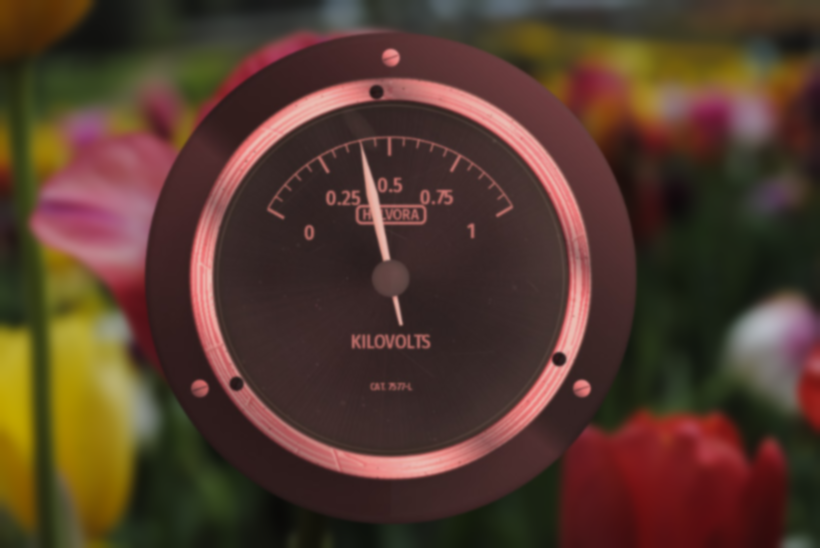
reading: {"value": 0.4, "unit": "kV"}
